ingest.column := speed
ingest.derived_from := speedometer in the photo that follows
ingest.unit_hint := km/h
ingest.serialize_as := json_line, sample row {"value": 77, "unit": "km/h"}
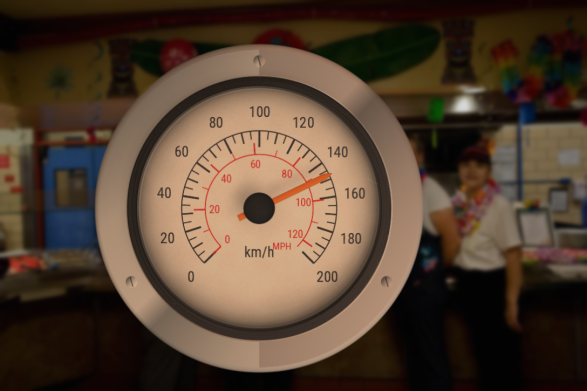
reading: {"value": 147.5, "unit": "km/h"}
